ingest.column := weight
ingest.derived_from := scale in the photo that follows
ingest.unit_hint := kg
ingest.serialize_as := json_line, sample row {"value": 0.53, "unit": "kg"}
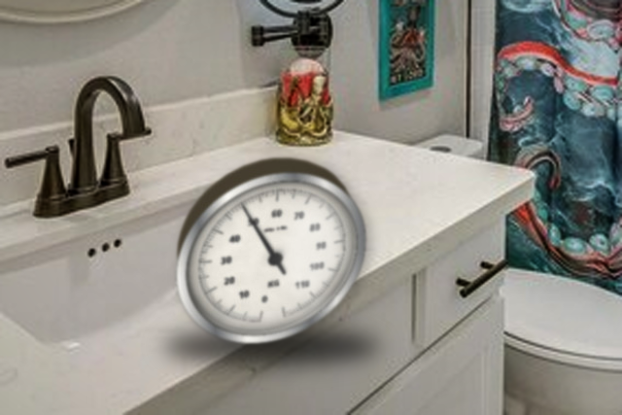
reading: {"value": 50, "unit": "kg"}
